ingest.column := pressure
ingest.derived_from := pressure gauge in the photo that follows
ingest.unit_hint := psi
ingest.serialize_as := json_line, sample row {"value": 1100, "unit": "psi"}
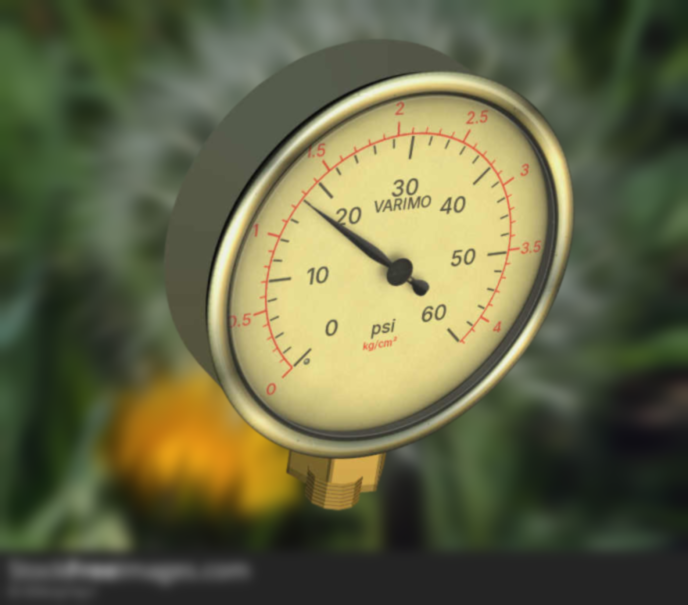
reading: {"value": 18, "unit": "psi"}
